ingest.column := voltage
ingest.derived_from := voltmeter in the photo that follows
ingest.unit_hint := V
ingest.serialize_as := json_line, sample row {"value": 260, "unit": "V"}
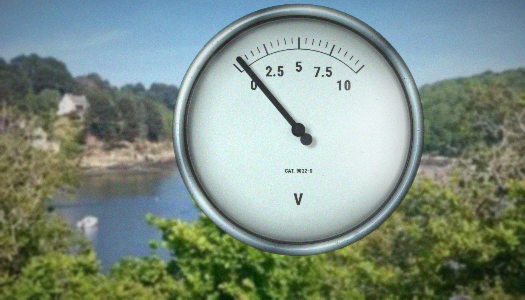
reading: {"value": 0.5, "unit": "V"}
